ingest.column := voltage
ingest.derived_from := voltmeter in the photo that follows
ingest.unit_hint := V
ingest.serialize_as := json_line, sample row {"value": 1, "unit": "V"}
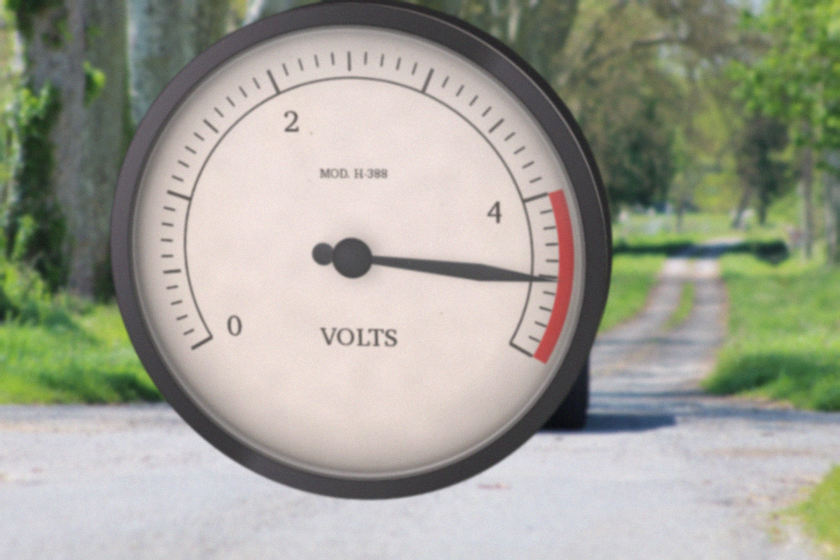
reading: {"value": 4.5, "unit": "V"}
